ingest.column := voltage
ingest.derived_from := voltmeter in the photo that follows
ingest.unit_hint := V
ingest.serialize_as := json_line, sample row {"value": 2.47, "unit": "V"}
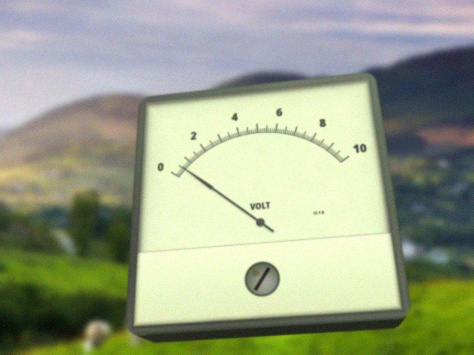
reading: {"value": 0.5, "unit": "V"}
